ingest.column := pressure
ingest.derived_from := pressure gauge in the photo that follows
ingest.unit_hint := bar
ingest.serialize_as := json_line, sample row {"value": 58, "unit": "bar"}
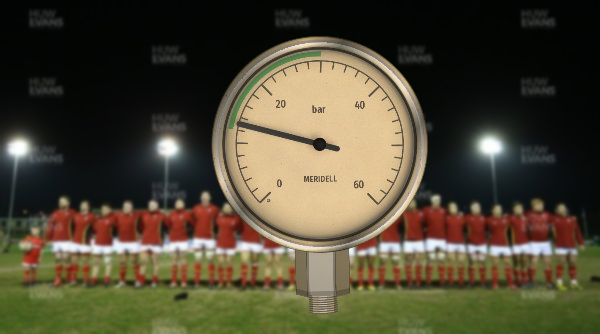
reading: {"value": 13, "unit": "bar"}
